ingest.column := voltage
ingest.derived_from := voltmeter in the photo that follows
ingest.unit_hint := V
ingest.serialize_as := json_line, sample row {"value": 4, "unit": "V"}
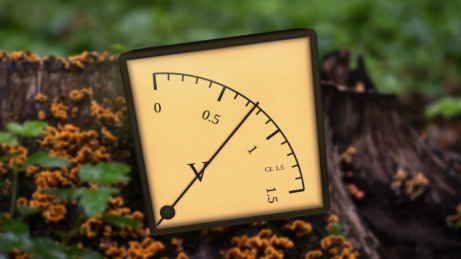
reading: {"value": 0.75, "unit": "V"}
